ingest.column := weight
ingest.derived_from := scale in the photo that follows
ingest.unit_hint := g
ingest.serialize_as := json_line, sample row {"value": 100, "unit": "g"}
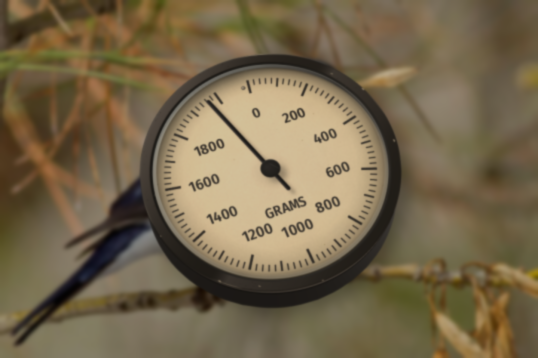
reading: {"value": 1960, "unit": "g"}
